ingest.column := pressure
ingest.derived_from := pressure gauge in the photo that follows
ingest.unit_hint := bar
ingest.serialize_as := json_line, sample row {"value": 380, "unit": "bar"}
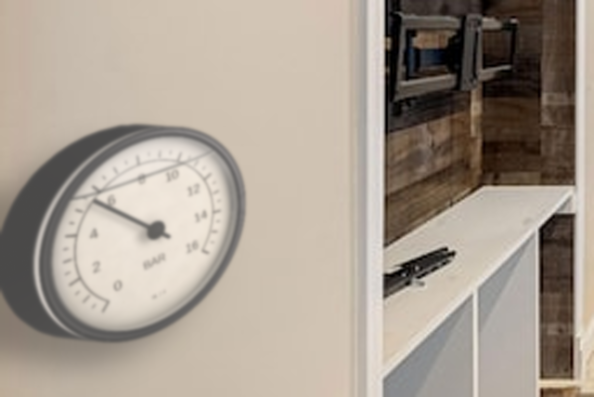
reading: {"value": 5.5, "unit": "bar"}
